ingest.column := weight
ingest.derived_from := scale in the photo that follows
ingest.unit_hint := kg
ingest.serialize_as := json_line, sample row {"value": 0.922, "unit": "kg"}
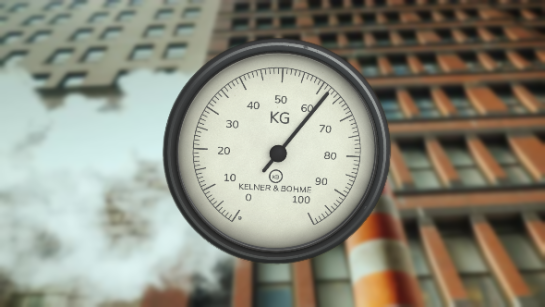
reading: {"value": 62, "unit": "kg"}
